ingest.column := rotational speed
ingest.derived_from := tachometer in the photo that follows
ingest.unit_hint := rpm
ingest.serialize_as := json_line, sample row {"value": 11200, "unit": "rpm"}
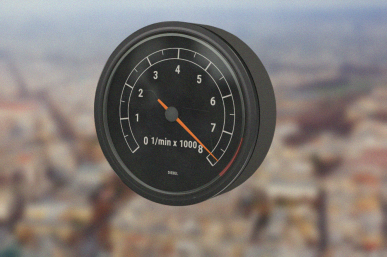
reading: {"value": 7750, "unit": "rpm"}
